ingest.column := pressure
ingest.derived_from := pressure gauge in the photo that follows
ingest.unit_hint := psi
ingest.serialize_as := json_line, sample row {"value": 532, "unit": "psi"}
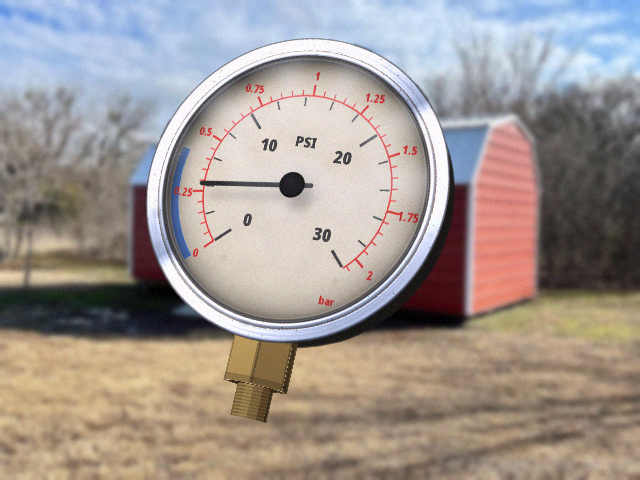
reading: {"value": 4, "unit": "psi"}
